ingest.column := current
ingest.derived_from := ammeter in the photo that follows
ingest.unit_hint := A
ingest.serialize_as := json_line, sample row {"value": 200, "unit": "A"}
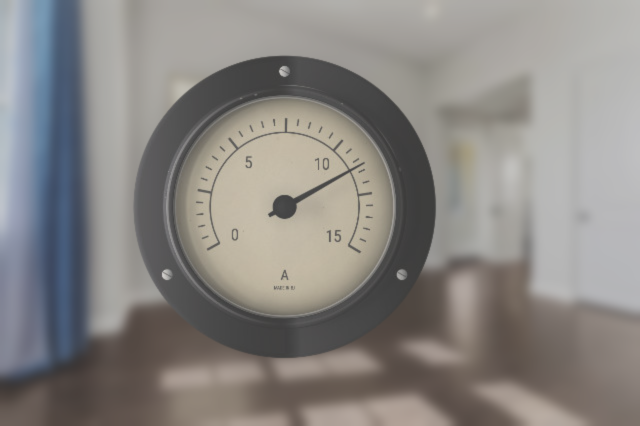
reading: {"value": 11.25, "unit": "A"}
